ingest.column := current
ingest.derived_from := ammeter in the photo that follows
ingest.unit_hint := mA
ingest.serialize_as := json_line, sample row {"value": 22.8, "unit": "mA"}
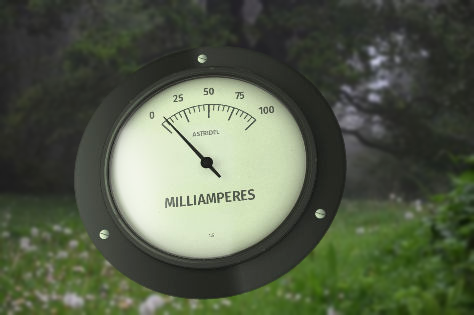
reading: {"value": 5, "unit": "mA"}
